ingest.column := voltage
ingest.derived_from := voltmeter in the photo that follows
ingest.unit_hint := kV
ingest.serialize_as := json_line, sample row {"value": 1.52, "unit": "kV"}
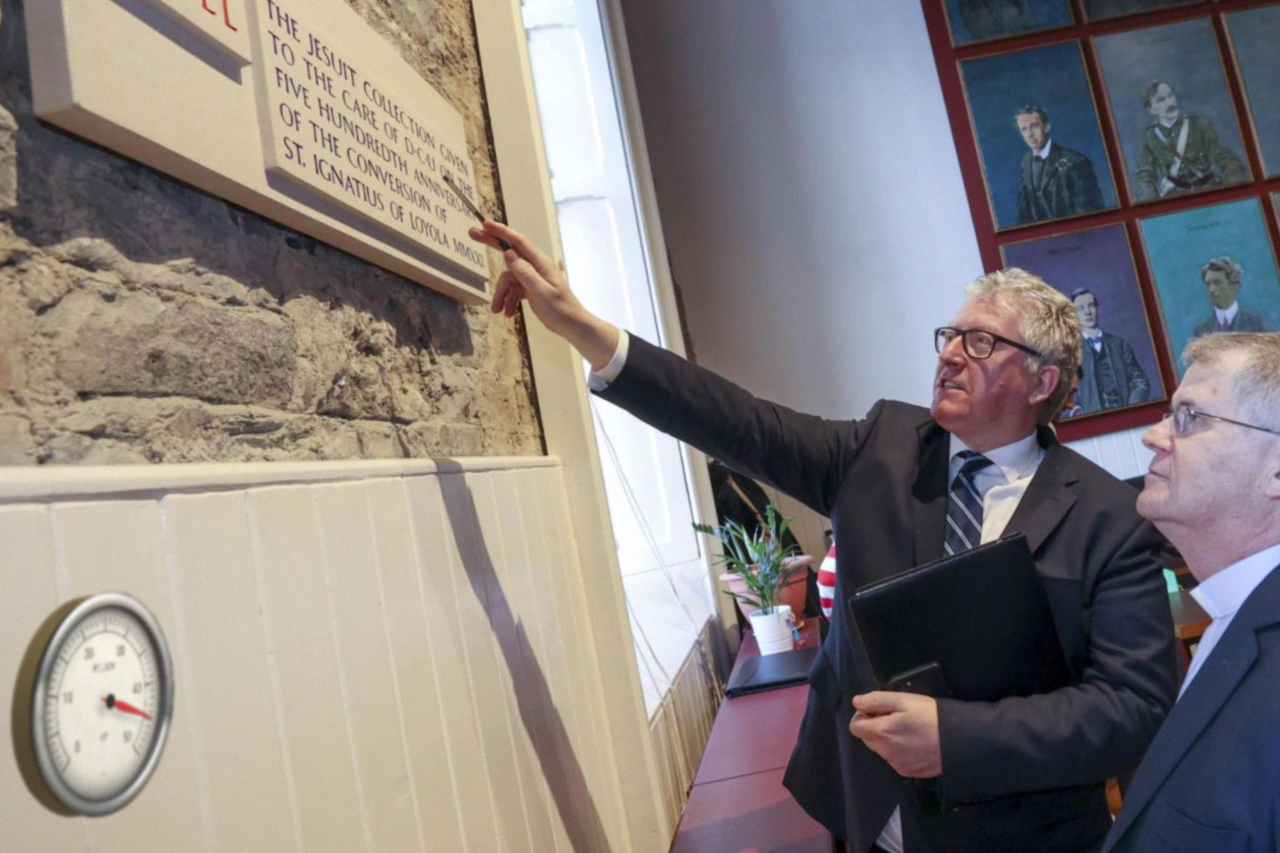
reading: {"value": 45, "unit": "kV"}
